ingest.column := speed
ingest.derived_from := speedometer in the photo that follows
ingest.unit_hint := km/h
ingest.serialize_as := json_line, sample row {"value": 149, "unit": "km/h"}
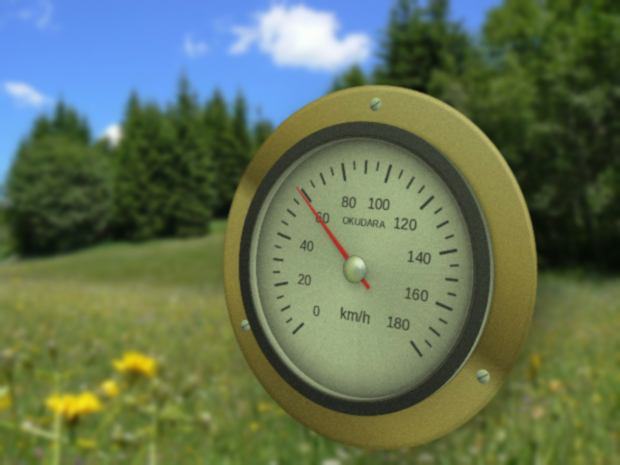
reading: {"value": 60, "unit": "km/h"}
